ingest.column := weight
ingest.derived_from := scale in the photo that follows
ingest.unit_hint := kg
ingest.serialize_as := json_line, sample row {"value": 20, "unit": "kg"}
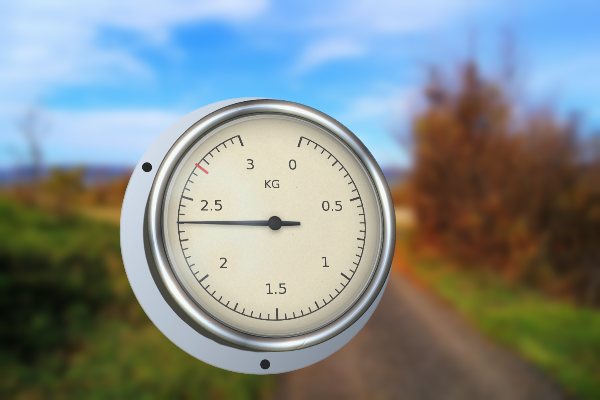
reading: {"value": 2.35, "unit": "kg"}
